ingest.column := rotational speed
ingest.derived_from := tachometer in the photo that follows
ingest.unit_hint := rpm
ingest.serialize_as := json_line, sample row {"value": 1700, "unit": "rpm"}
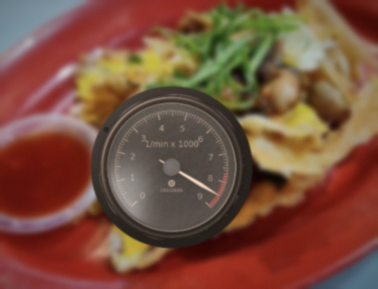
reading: {"value": 8500, "unit": "rpm"}
